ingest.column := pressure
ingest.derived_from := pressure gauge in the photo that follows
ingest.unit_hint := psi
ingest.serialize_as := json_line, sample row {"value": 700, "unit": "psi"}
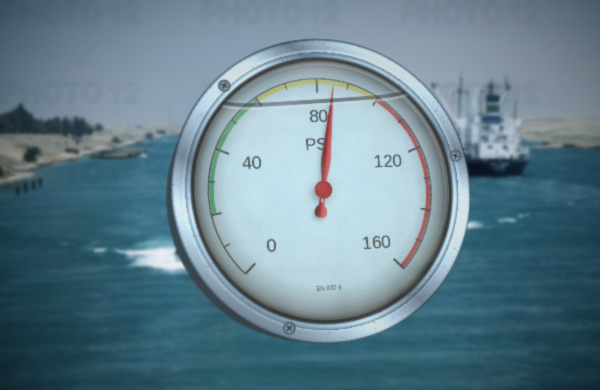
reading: {"value": 85, "unit": "psi"}
